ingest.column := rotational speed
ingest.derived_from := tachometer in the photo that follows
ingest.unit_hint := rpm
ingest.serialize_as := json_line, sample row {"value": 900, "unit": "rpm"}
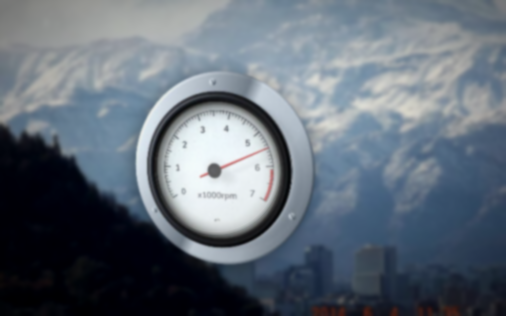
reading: {"value": 5500, "unit": "rpm"}
